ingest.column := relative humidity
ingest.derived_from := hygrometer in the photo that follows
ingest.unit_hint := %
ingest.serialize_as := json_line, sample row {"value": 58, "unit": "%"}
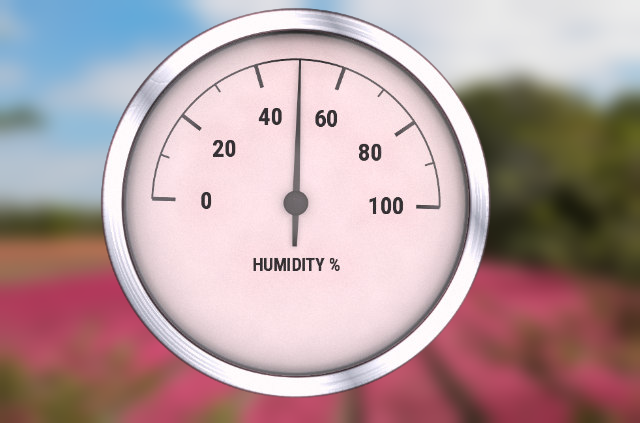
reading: {"value": 50, "unit": "%"}
